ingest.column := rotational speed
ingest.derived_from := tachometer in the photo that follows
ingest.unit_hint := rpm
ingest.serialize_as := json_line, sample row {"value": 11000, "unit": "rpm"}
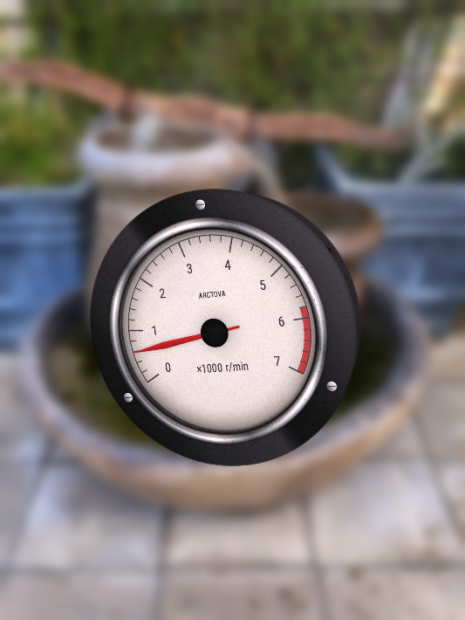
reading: {"value": 600, "unit": "rpm"}
